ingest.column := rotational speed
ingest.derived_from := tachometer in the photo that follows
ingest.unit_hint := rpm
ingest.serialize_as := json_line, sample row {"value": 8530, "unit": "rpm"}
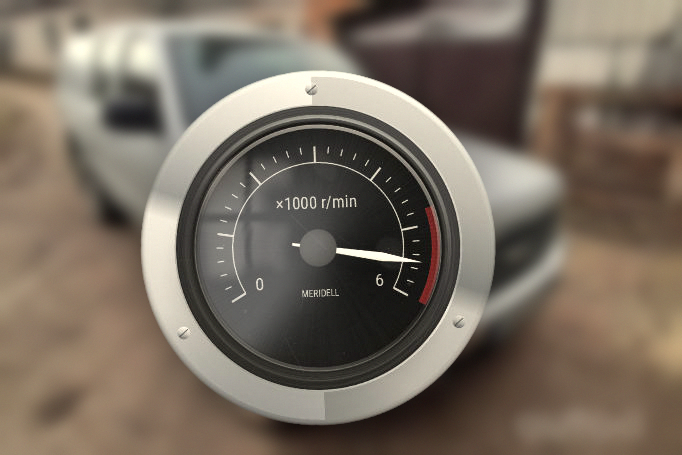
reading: {"value": 5500, "unit": "rpm"}
